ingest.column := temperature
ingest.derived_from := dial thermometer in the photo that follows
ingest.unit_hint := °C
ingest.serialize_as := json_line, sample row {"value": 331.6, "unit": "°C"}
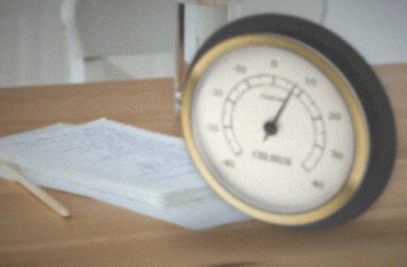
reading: {"value": 7.5, "unit": "°C"}
